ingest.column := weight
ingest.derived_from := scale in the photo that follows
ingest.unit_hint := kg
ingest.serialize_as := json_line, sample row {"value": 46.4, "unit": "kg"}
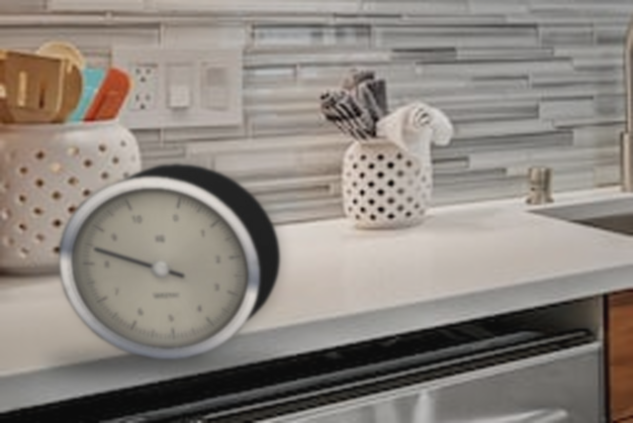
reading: {"value": 8.5, "unit": "kg"}
